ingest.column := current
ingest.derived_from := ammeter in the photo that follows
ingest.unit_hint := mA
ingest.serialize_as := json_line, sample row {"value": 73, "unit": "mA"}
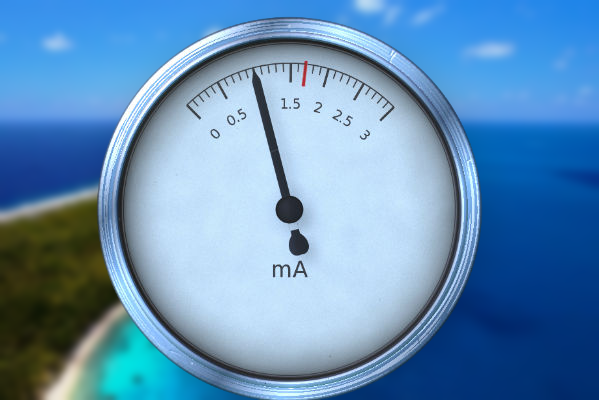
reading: {"value": 1, "unit": "mA"}
